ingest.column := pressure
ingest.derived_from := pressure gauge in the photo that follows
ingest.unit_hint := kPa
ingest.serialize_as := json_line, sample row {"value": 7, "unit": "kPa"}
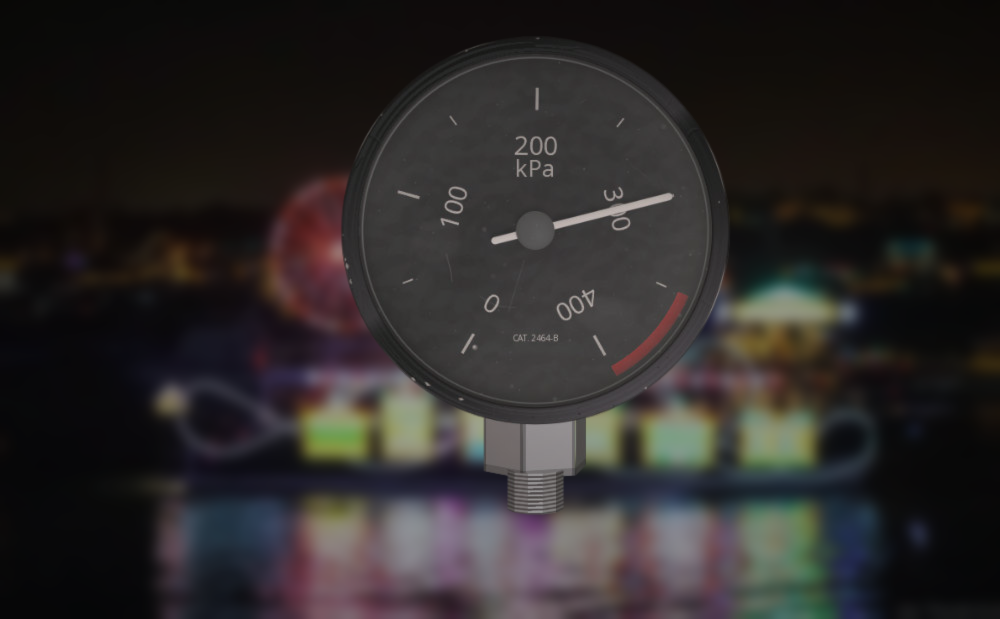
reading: {"value": 300, "unit": "kPa"}
